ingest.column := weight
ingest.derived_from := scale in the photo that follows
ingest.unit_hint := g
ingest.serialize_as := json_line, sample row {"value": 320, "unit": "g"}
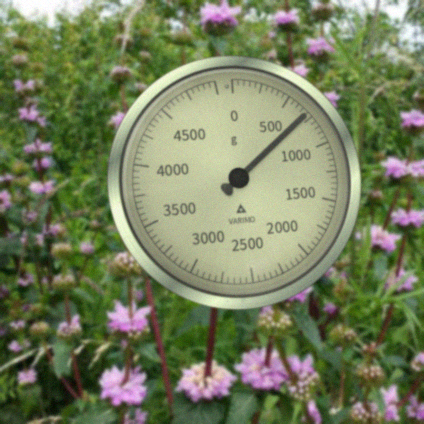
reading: {"value": 700, "unit": "g"}
